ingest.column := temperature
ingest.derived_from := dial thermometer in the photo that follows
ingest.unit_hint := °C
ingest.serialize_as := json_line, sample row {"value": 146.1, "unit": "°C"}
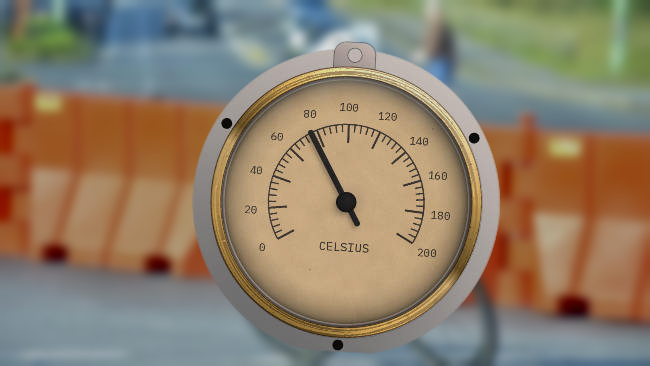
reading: {"value": 76, "unit": "°C"}
